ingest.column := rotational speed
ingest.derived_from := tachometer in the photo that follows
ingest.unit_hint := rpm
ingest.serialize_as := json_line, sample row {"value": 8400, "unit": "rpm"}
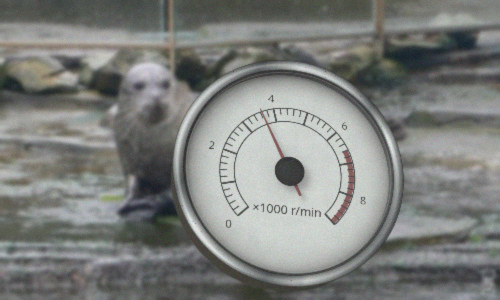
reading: {"value": 3600, "unit": "rpm"}
